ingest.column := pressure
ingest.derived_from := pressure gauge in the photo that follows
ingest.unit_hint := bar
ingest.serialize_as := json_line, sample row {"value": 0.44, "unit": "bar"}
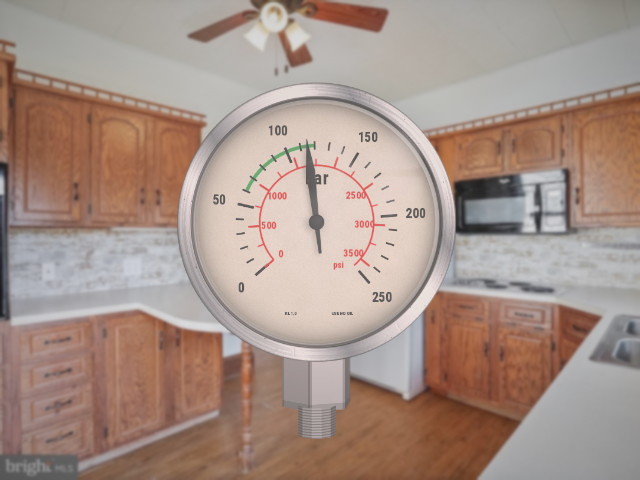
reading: {"value": 115, "unit": "bar"}
